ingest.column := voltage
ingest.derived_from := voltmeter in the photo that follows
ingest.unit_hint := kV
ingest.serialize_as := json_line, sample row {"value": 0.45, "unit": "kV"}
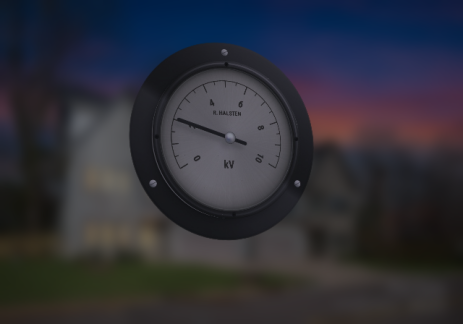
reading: {"value": 2, "unit": "kV"}
